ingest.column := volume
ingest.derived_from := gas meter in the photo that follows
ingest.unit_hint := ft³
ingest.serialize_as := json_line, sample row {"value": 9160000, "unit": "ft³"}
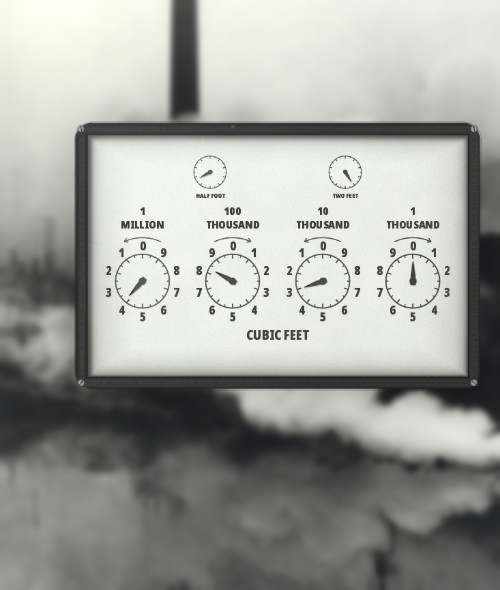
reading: {"value": 383000, "unit": "ft³"}
